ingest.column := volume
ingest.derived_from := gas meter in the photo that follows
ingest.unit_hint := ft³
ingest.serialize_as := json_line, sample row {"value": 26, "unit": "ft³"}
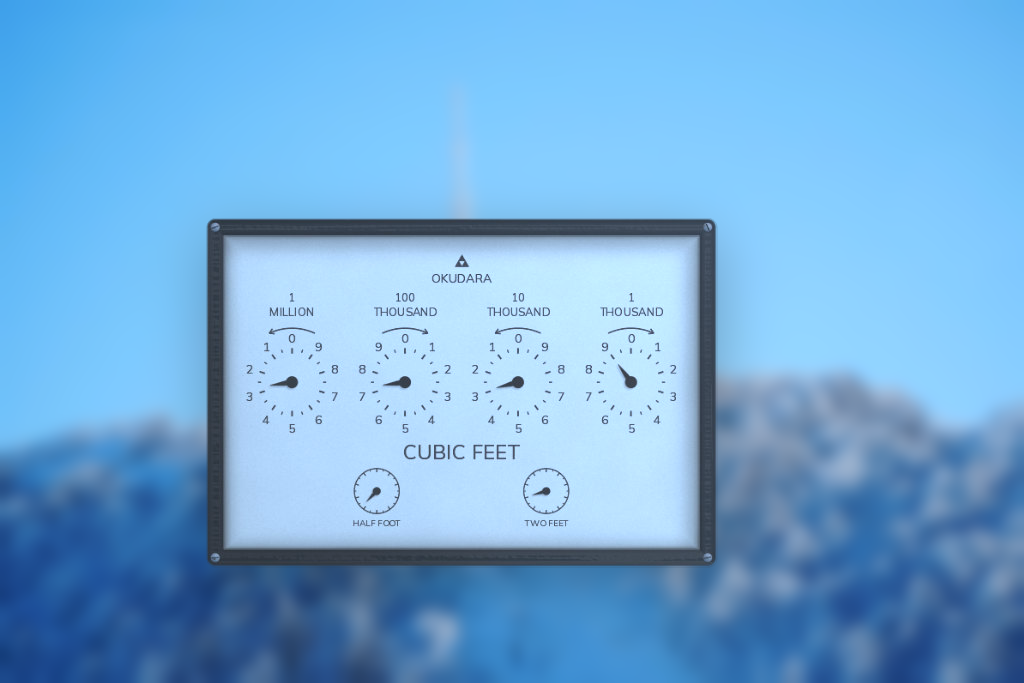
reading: {"value": 272900, "unit": "ft³"}
